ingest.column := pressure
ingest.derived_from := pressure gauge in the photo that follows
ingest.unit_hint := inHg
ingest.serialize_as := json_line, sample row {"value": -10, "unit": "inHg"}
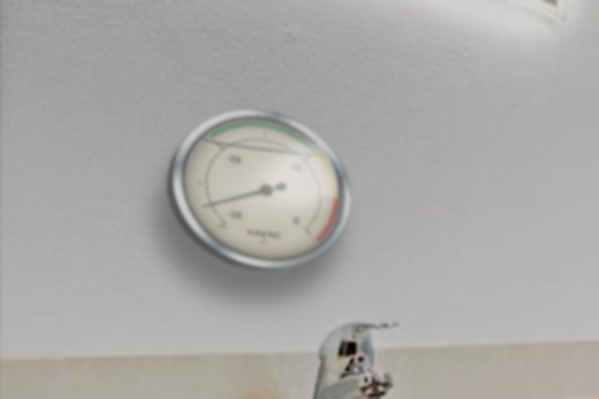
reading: {"value": -27.5, "unit": "inHg"}
